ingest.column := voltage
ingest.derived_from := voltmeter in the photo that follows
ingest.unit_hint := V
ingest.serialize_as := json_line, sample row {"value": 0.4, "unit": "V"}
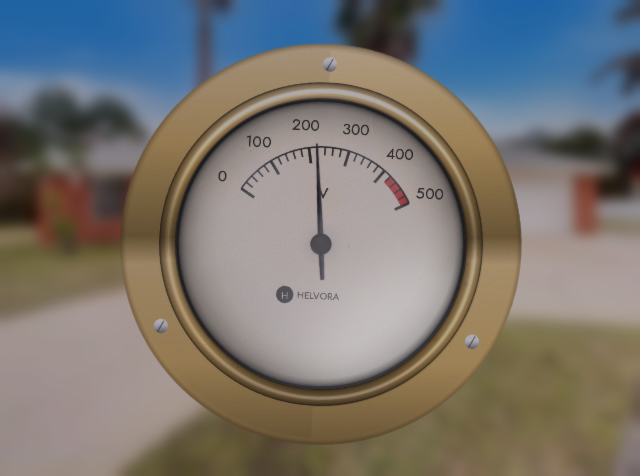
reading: {"value": 220, "unit": "V"}
